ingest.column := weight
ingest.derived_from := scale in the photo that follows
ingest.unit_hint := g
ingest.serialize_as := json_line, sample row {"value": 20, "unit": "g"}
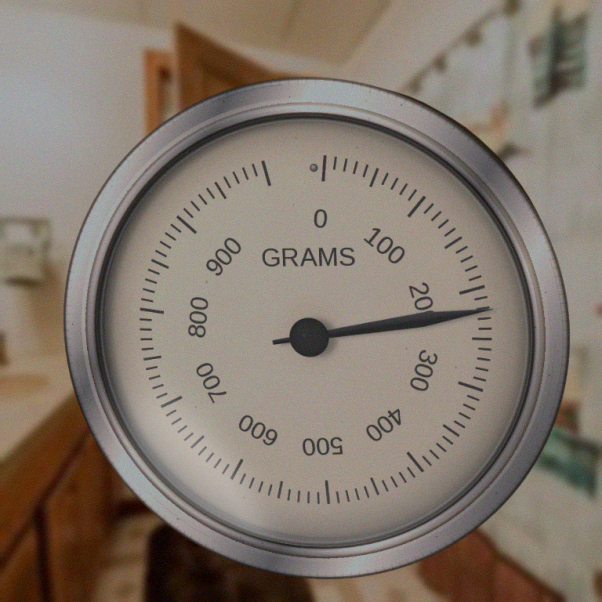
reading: {"value": 220, "unit": "g"}
